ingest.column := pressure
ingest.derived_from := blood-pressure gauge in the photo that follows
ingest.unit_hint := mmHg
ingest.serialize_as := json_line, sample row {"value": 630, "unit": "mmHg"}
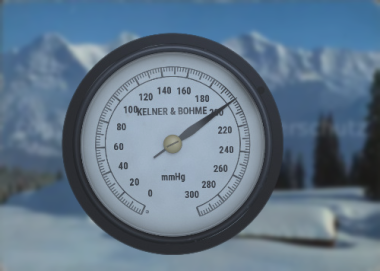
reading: {"value": 200, "unit": "mmHg"}
